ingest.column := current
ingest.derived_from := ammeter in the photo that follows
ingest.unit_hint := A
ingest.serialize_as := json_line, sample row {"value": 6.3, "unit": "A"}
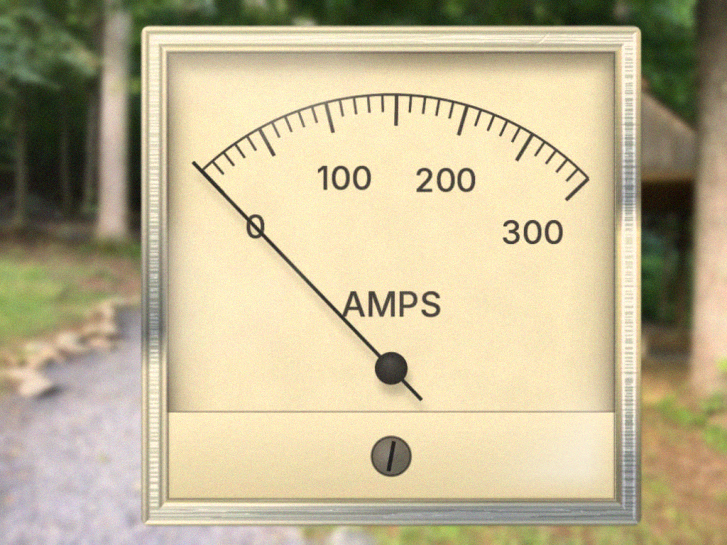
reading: {"value": 0, "unit": "A"}
